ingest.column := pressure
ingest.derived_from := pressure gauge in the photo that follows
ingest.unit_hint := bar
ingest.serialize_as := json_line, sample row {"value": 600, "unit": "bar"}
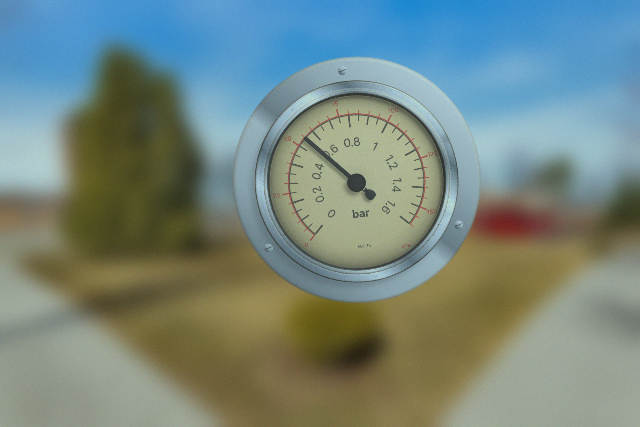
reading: {"value": 0.55, "unit": "bar"}
